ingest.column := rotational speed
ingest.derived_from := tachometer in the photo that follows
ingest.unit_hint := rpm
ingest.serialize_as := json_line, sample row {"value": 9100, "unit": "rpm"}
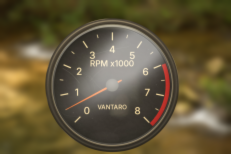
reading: {"value": 500, "unit": "rpm"}
